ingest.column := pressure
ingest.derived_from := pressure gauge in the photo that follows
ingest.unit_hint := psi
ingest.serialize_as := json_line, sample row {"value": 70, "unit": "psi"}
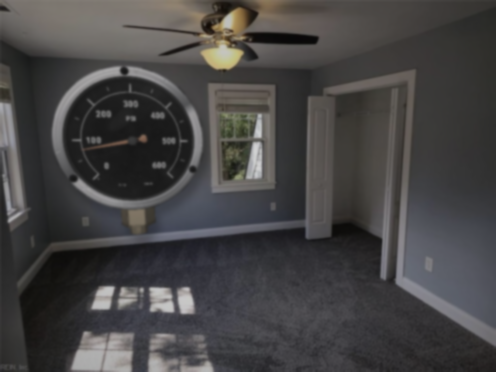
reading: {"value": 75, "unit": "psi"}
